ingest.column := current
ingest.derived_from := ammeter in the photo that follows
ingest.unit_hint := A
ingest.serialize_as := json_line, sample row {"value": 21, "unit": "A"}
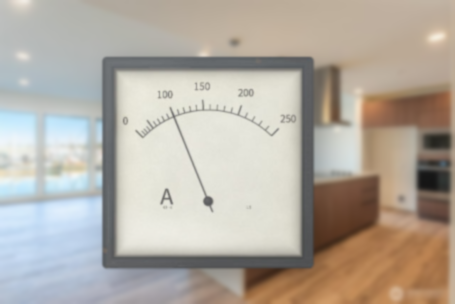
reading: {"value": 100, "unit": "A"}
